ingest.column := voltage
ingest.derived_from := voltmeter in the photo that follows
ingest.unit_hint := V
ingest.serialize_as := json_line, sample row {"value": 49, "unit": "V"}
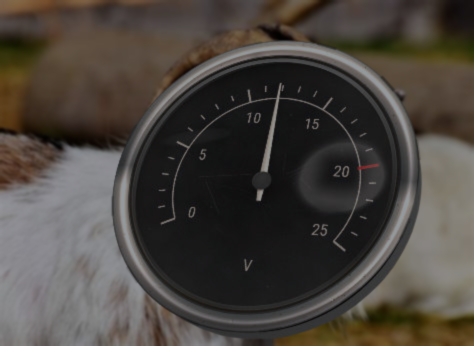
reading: {"value": 12, "unit": "V"}
